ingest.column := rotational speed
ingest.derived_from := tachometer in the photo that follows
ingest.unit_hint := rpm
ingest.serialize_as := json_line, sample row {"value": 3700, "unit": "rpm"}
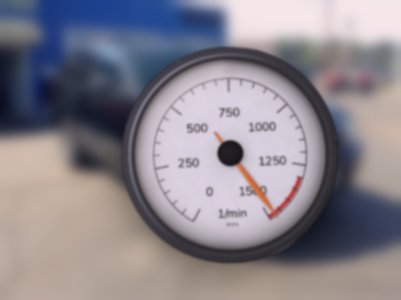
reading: {"value": 1475, "unit": "rpm"}
